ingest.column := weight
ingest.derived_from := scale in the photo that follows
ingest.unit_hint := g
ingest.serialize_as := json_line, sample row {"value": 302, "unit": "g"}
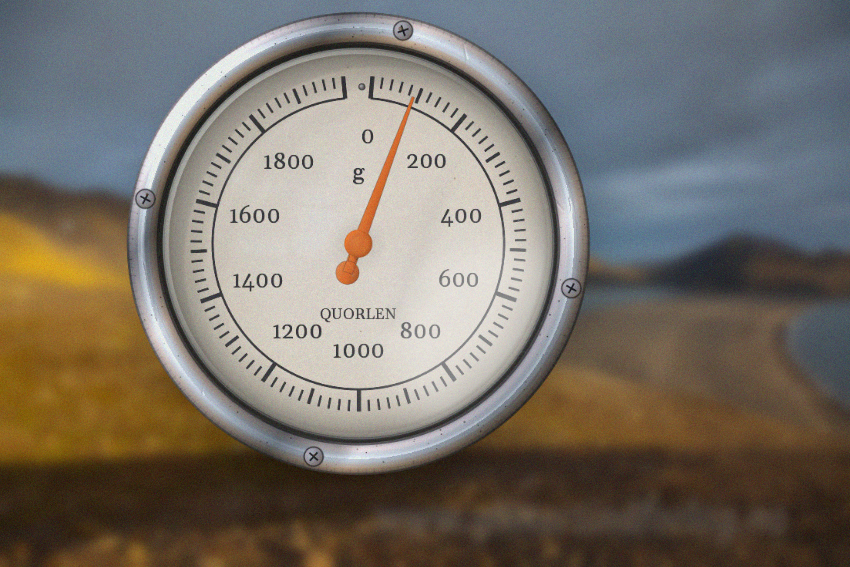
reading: {"value": 90, "unit": "g"}
